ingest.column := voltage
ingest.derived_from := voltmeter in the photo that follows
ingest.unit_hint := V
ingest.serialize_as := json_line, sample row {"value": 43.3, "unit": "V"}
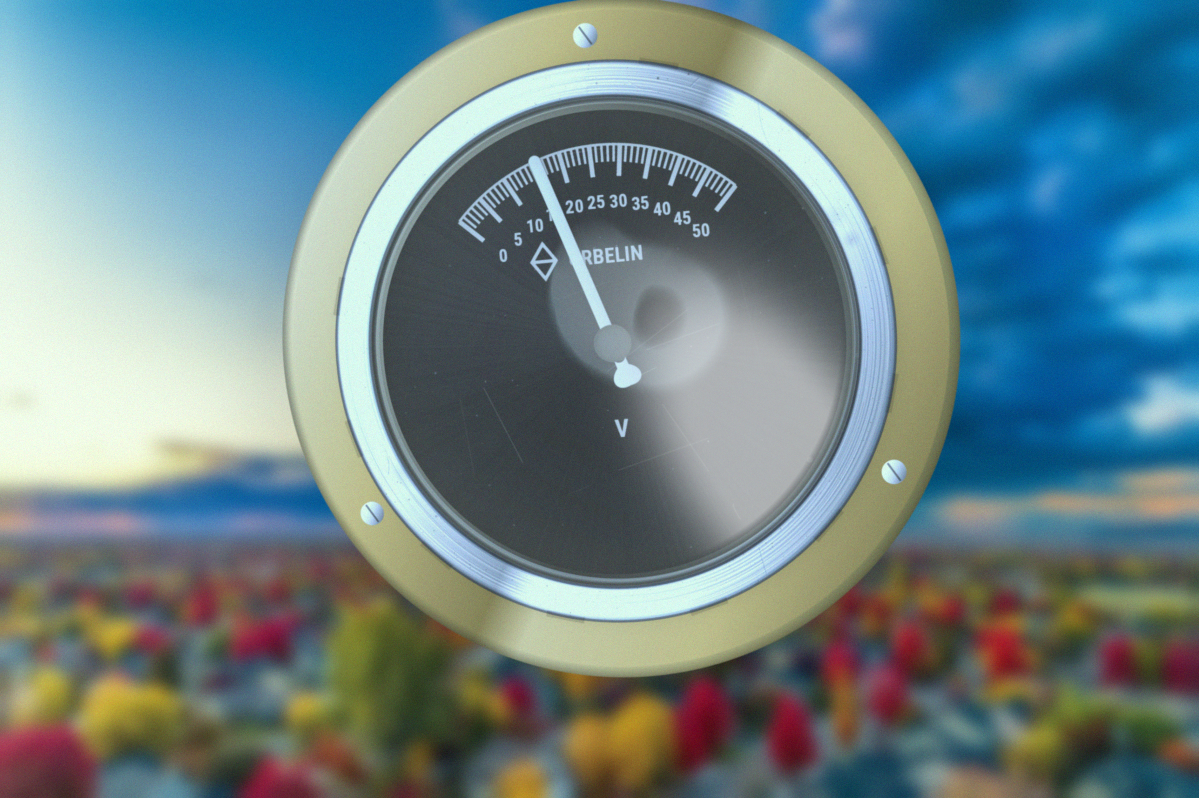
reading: {"value": 16, "unit": "V"}
